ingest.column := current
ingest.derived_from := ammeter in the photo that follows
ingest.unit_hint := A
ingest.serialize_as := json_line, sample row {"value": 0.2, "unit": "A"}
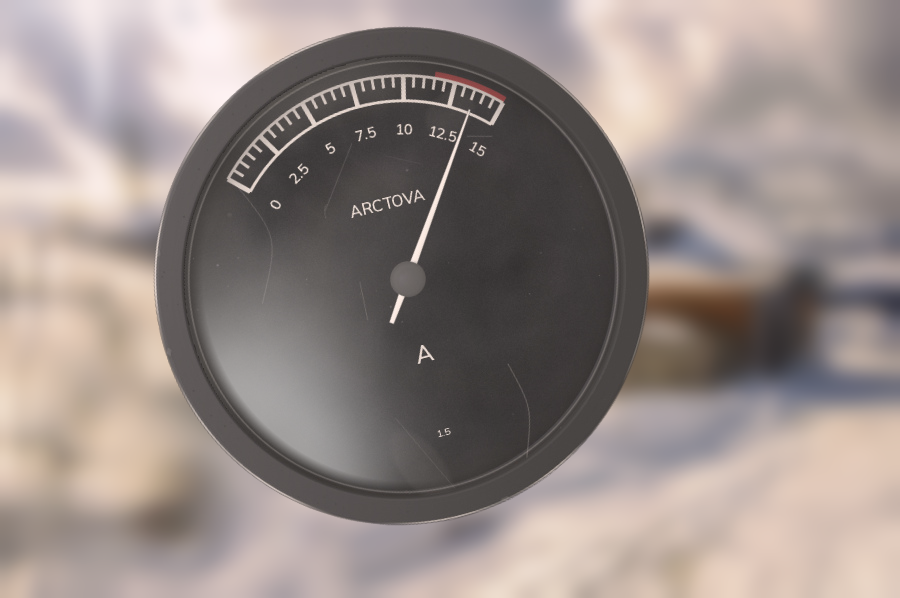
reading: {"value": 13.5, "unit": "A"}
